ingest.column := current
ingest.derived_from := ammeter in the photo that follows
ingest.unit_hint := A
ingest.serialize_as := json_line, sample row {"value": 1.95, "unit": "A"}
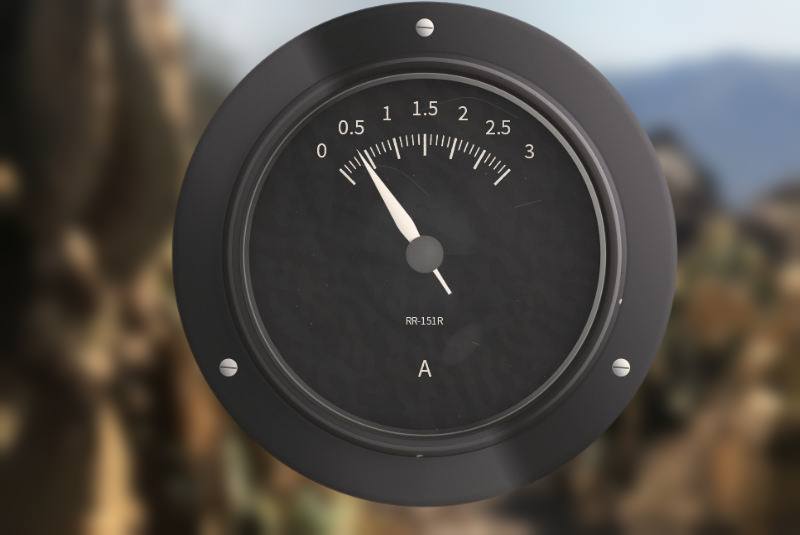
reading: {"value": 0.4, "unit": "A"}
